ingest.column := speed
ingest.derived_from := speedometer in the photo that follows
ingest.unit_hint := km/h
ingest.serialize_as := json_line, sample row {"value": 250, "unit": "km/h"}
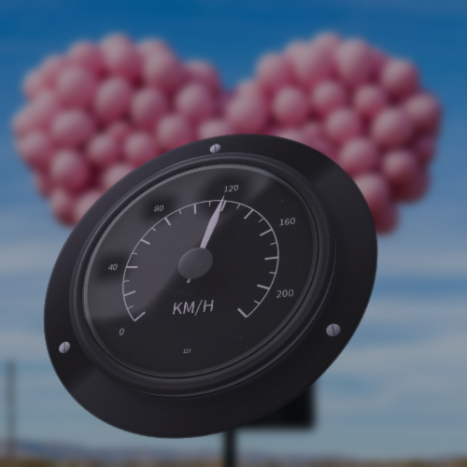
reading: {"value": 120, "unit": "km/h"}
